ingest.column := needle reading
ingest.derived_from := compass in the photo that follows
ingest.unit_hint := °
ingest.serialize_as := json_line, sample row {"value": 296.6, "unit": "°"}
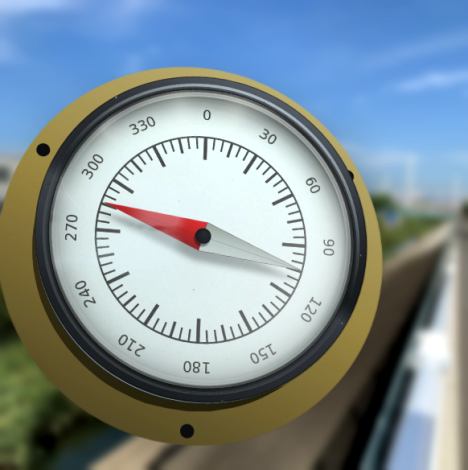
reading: {"value": 285, "unit": "°"}
